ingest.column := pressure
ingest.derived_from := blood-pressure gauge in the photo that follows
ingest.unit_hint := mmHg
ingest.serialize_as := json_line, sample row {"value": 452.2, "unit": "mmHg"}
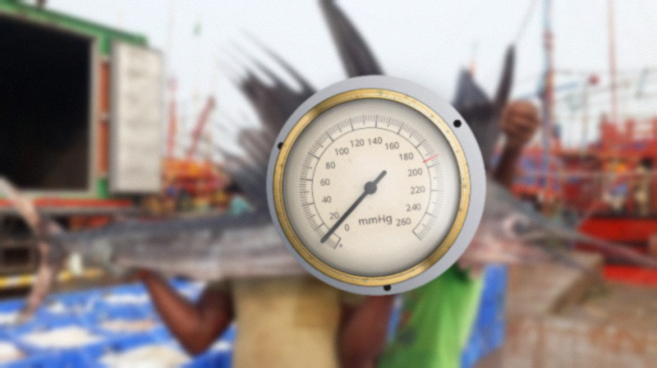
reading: {"value": 10, "unit": "mmHg"}
